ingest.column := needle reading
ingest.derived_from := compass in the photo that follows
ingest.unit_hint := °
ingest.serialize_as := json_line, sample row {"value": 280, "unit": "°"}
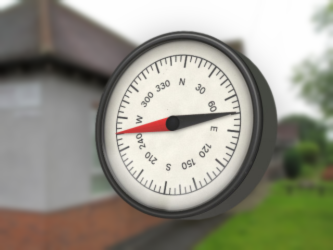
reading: {"value": 255, "unit": "°"}
